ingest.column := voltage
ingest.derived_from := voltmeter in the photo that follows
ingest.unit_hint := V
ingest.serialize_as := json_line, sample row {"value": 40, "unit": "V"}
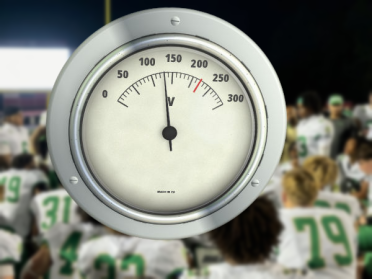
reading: {"value": 130, "unit": "V"}
